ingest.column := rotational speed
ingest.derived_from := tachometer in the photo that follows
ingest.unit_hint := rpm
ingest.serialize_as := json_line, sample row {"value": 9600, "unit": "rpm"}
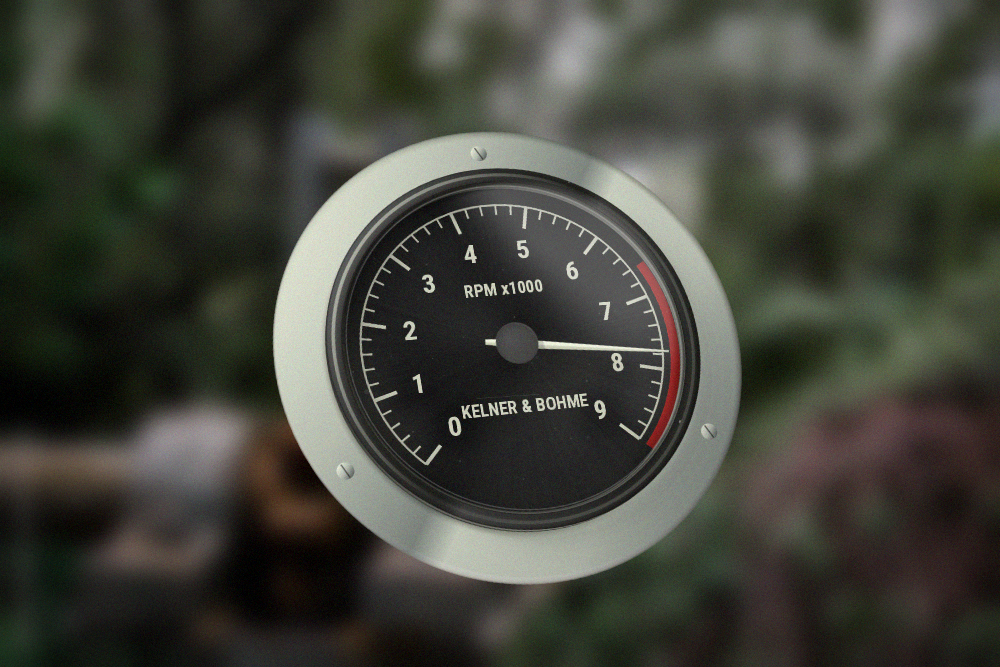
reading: {"value": 7800, "unit": "rpm"}
